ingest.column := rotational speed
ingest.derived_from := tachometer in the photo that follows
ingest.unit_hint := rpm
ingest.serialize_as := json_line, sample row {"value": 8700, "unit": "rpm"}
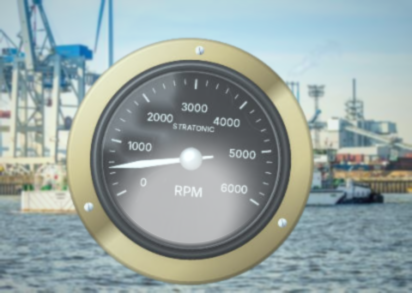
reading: {"value": 500, "unit": "rpm"}
